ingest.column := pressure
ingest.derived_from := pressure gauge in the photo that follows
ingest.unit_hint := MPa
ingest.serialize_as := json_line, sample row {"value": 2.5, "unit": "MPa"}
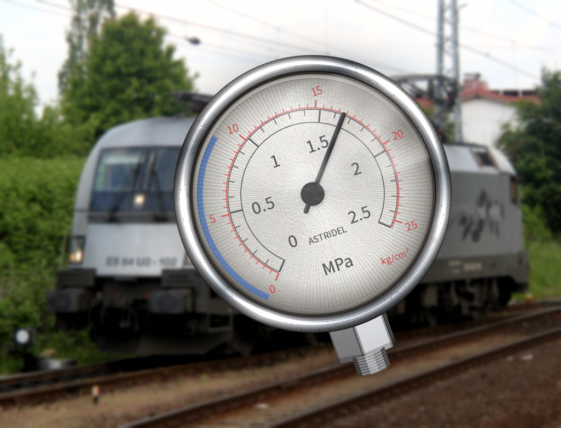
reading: {"value": 1.65, "unit": "MPa"}
